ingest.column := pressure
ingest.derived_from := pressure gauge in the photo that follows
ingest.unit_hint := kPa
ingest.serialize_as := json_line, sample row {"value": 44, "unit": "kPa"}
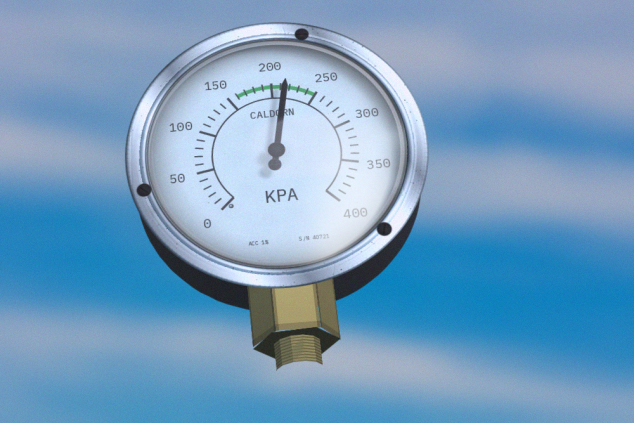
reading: {"value": 215, "unit": "kPa"}
